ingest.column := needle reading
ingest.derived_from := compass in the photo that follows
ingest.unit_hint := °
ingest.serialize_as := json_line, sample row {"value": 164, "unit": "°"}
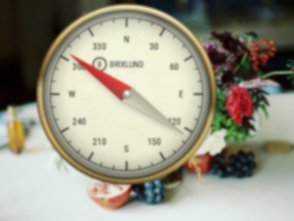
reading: {"value": 305, "unit": "°"}
